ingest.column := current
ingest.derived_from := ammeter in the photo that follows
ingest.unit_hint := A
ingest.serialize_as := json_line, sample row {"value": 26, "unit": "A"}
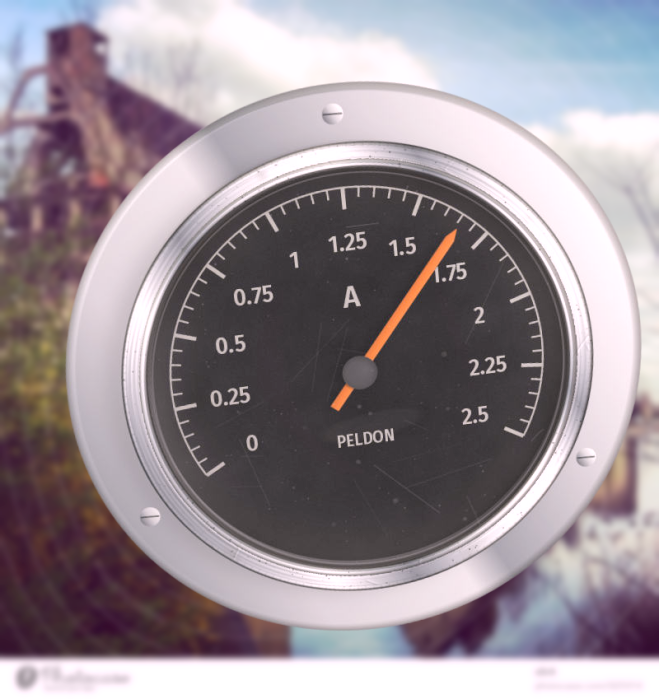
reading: {"value": 1.65, "unit": "A"}
